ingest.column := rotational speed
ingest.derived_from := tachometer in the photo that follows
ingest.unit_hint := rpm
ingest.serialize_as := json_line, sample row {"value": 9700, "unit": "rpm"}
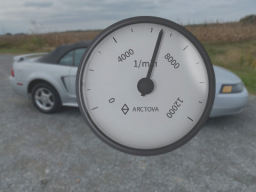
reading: {"value": 6500, "unit": "rpm"}
